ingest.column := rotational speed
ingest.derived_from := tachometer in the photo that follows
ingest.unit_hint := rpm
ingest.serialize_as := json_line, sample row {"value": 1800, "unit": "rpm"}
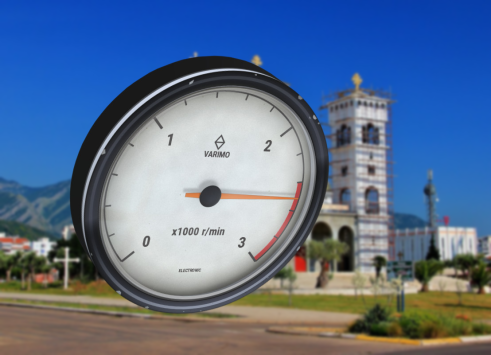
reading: {"value": 2500, "unit": "rpm"}
